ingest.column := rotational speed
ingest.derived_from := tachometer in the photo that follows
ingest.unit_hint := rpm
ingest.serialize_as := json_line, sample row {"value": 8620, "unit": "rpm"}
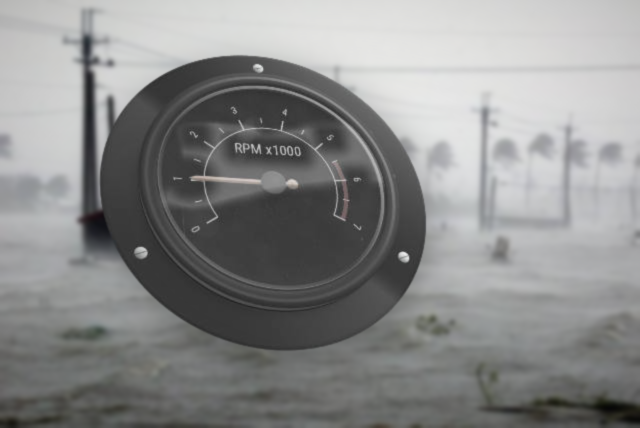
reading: {"value": 1000, "unit": "rpm"}
